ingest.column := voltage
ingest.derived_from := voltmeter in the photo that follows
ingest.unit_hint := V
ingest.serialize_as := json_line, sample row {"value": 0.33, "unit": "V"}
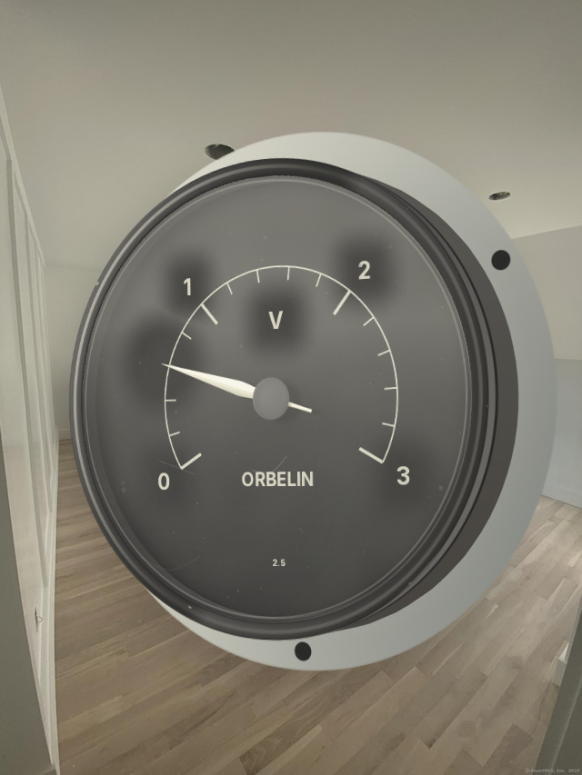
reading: {"value": 0.6, "unit": "V"}
